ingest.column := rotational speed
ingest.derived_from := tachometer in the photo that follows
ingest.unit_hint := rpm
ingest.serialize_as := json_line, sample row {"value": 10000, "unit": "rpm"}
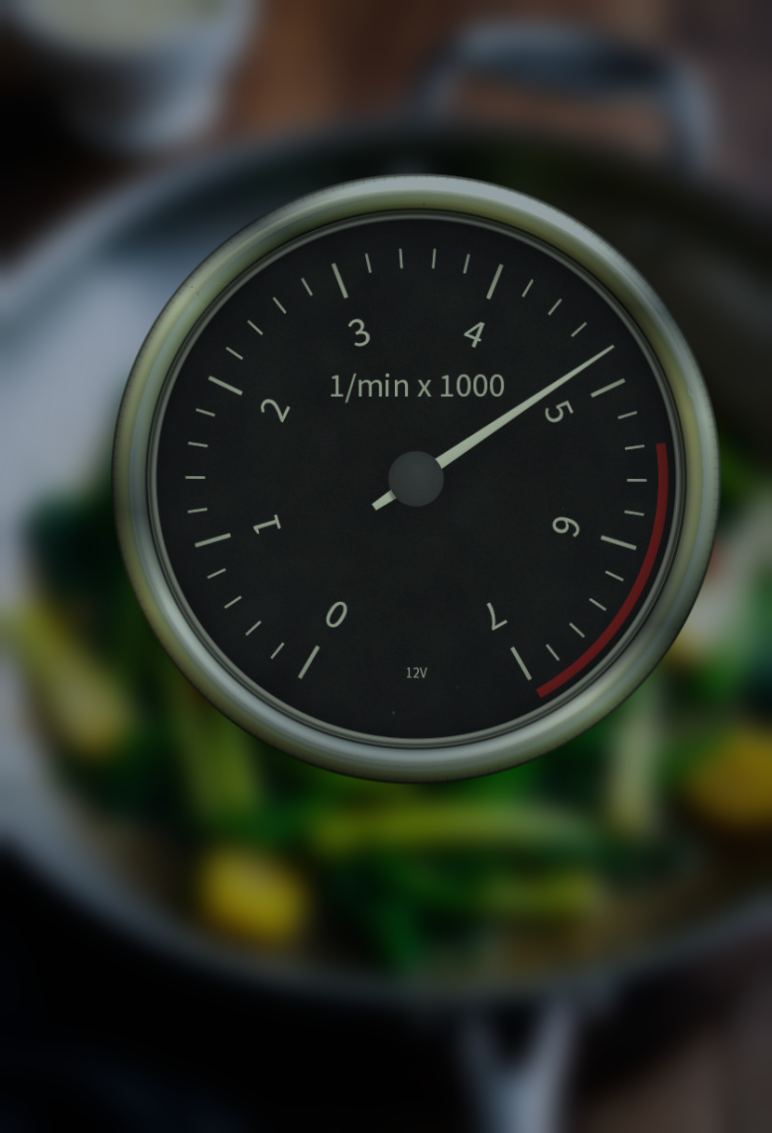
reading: {"value": 4800, "unit": "rpm"}
